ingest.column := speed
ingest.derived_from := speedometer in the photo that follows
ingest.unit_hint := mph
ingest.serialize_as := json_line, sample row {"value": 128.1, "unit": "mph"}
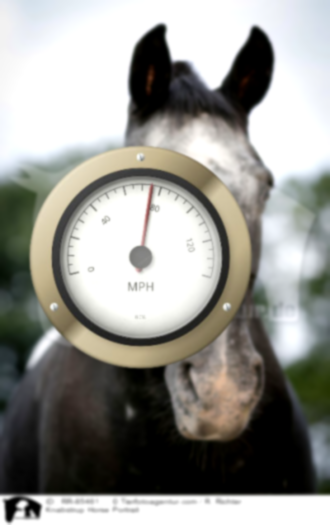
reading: {"value": 75, "unit": "mph"}
